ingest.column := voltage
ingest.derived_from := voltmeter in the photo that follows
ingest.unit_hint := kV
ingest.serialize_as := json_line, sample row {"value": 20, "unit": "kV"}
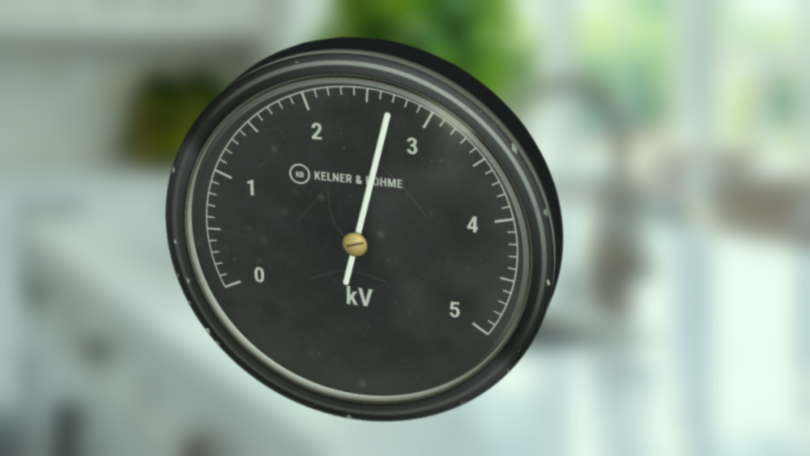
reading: {"value": 2.7, "unit": "kV"}
